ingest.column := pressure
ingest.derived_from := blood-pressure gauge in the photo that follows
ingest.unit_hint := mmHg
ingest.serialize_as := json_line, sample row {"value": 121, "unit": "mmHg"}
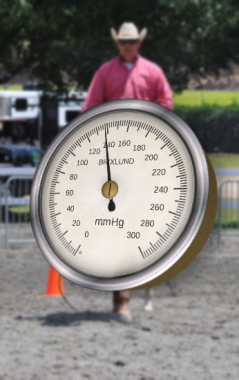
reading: {"value": 140, "unit": "mmHg"}
